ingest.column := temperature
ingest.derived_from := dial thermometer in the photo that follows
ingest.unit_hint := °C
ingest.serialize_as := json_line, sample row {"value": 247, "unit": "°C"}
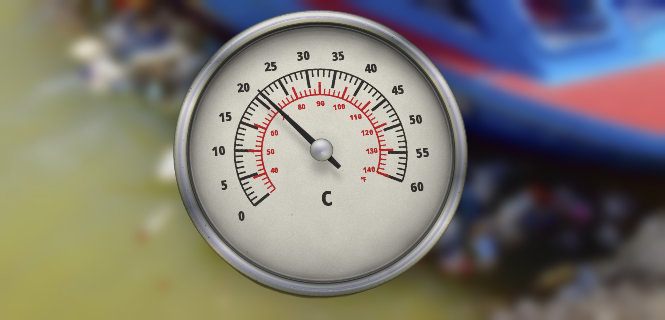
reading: {"value": 21, "unit": "°C"}
